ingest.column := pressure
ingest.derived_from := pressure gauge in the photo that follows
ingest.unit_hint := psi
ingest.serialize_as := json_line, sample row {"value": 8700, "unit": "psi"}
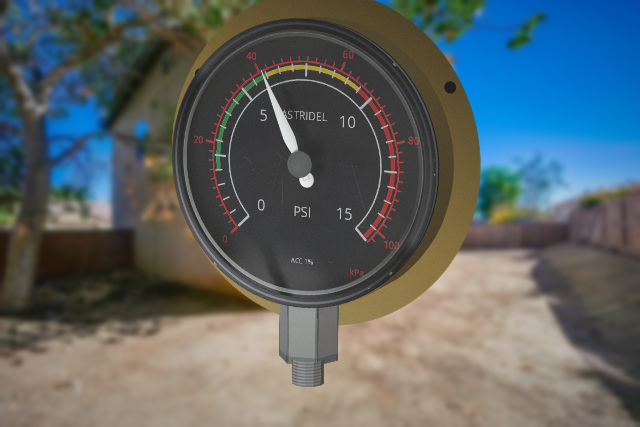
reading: {"value": 6, "unit": "psi"}
